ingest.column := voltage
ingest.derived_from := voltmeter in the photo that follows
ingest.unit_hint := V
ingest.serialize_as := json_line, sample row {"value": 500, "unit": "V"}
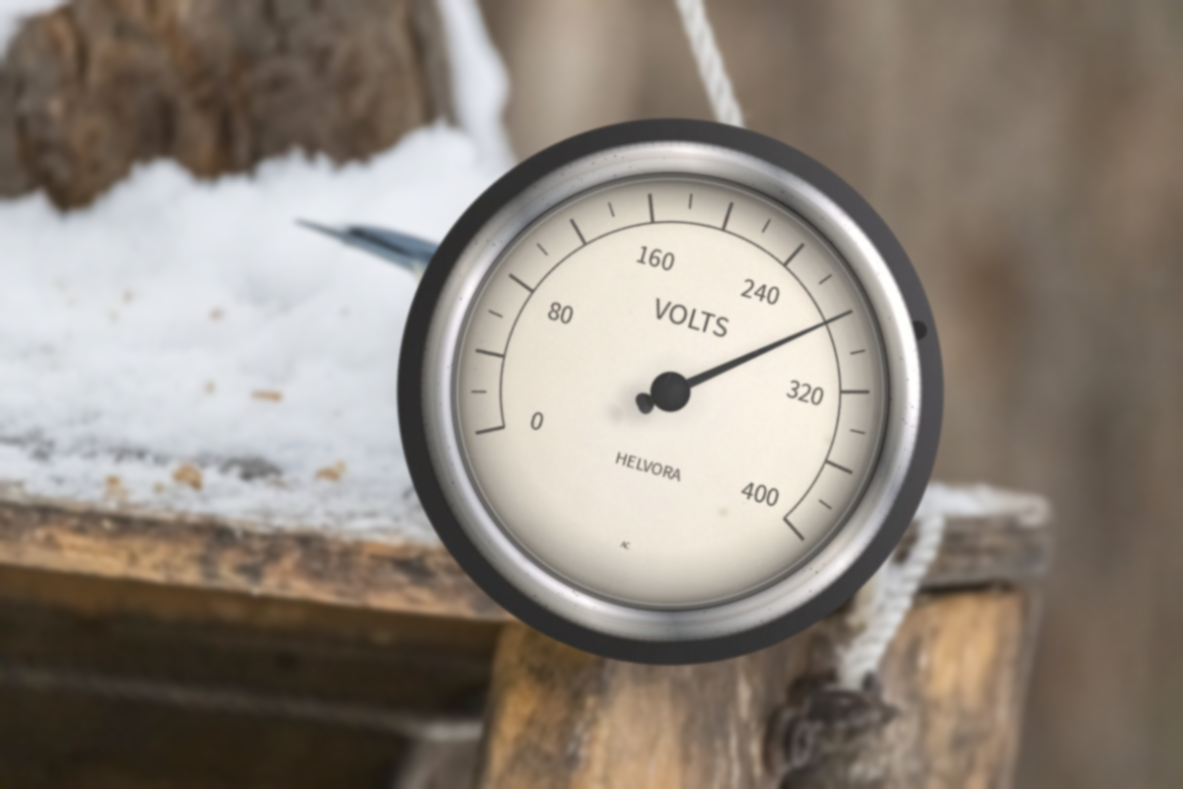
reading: {"value": 280, "unit": "V"}
